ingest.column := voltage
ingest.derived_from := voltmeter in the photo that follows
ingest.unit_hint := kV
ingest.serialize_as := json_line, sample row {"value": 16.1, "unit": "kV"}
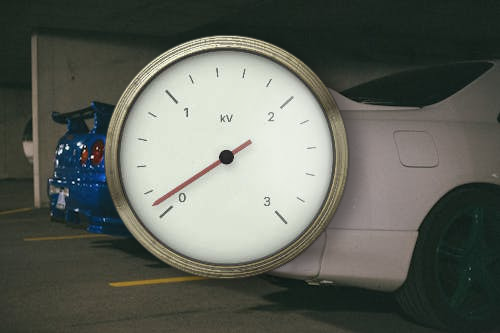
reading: {"value": 0.1, "unit": "kV"}
